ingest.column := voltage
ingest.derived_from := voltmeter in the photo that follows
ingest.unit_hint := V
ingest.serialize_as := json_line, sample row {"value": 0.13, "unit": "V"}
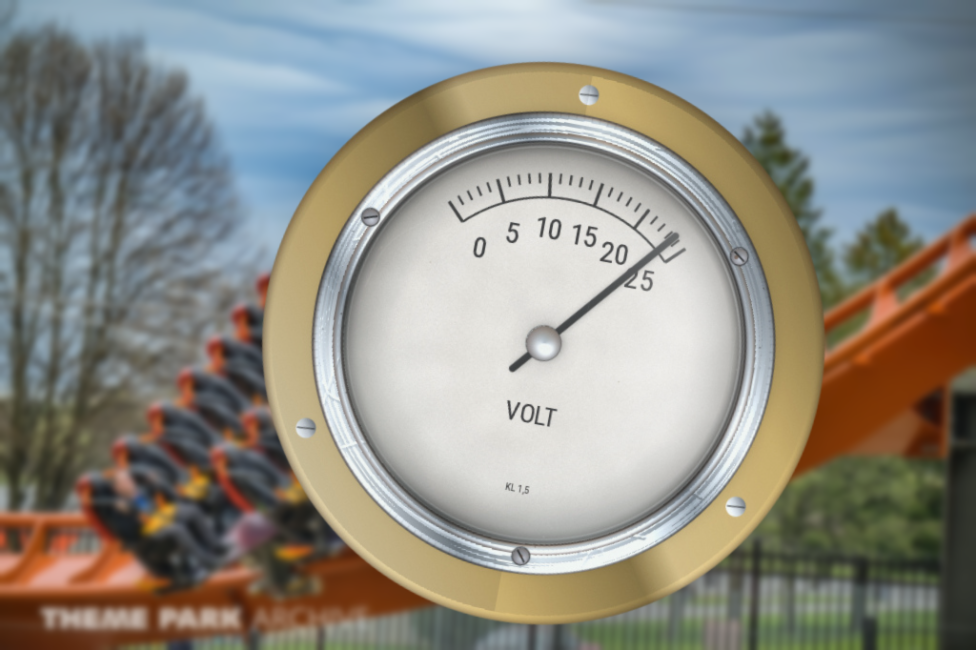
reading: {"value": 23.5, "unit": "V"}
